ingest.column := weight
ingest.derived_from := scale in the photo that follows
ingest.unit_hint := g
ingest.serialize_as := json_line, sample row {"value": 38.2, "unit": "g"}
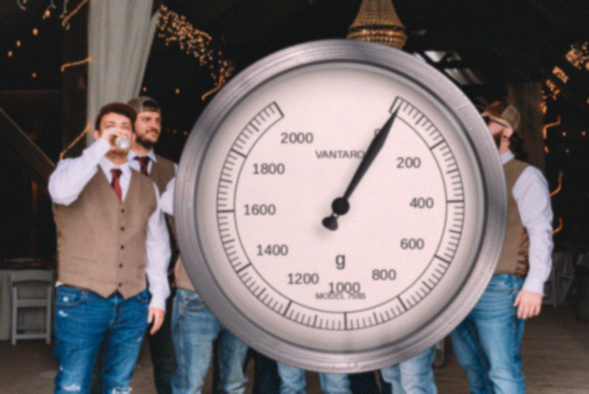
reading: {"value": 20, "unit": "g"}
